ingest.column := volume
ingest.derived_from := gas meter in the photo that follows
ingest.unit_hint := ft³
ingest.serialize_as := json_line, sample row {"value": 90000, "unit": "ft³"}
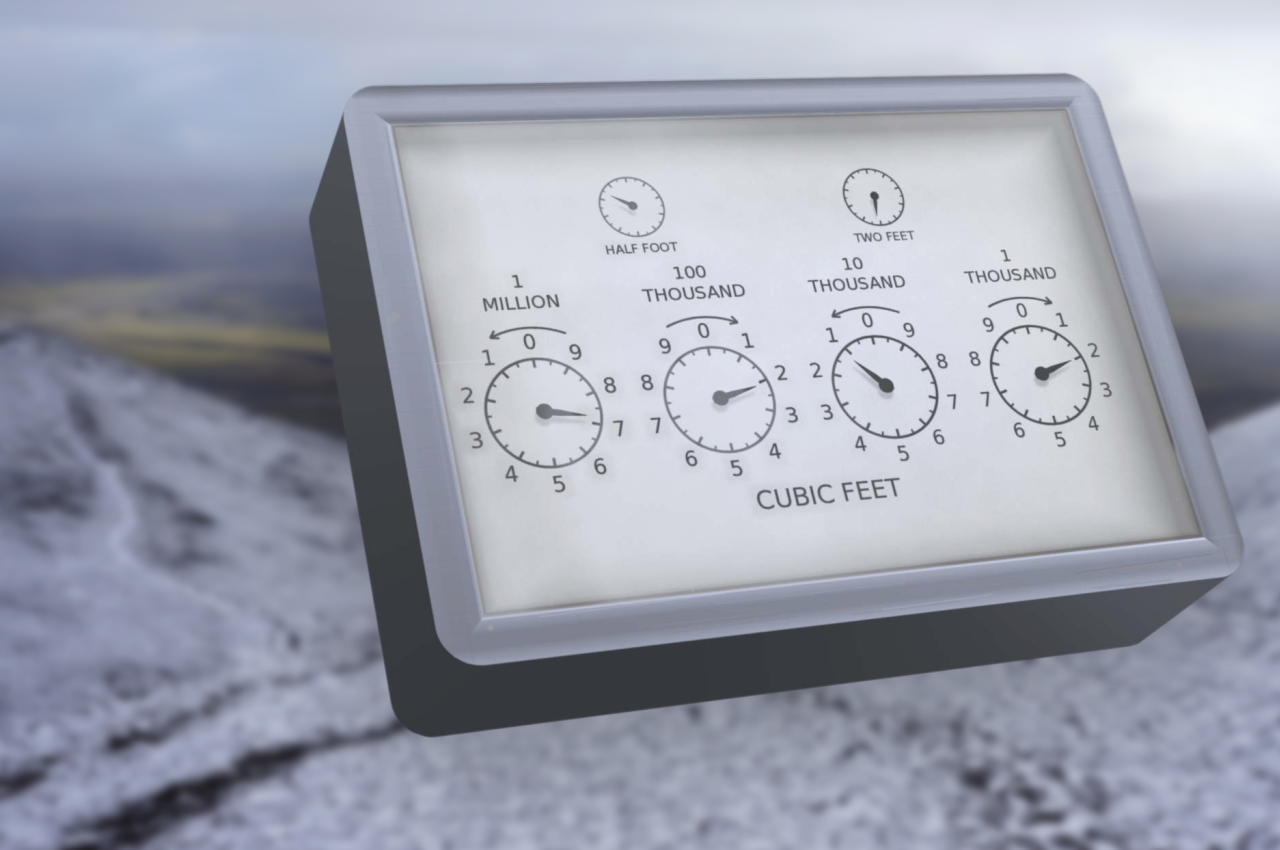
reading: {"value": 721200, "unit": "ft³"}
